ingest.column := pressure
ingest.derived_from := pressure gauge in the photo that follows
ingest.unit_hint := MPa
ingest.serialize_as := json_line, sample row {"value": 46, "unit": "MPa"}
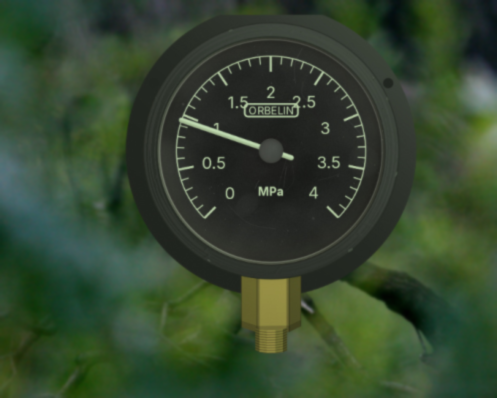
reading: {"value": 0.95, "unit": "MPa"}
